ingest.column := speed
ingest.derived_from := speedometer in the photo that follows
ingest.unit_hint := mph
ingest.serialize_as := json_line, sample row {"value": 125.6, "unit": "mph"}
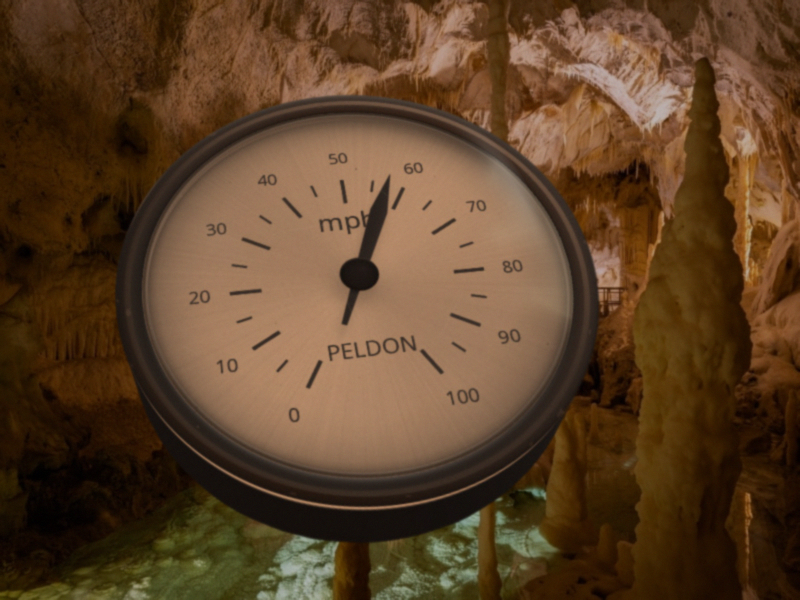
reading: {"value": 57.5, "unit": "mph"}
